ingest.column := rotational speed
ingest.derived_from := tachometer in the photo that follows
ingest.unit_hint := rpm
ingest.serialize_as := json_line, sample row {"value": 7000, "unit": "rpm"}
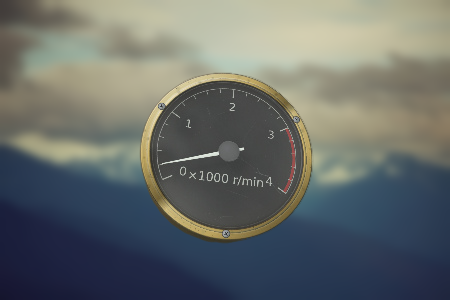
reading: {"value": 200, "unit": "rpm"}
